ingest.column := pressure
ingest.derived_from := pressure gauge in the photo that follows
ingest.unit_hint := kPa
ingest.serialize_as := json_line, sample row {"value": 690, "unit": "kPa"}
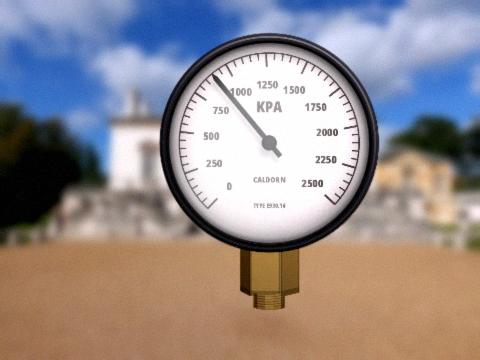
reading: {"value": 900, "unit": "kPa"}
